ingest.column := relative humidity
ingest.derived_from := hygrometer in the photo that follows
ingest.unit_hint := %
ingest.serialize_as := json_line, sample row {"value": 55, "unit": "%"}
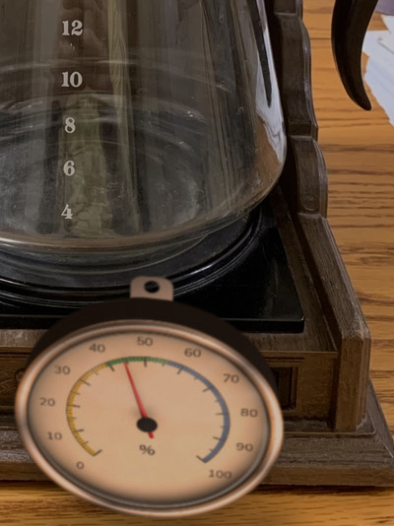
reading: {"value": 45, "unit": "%"}
